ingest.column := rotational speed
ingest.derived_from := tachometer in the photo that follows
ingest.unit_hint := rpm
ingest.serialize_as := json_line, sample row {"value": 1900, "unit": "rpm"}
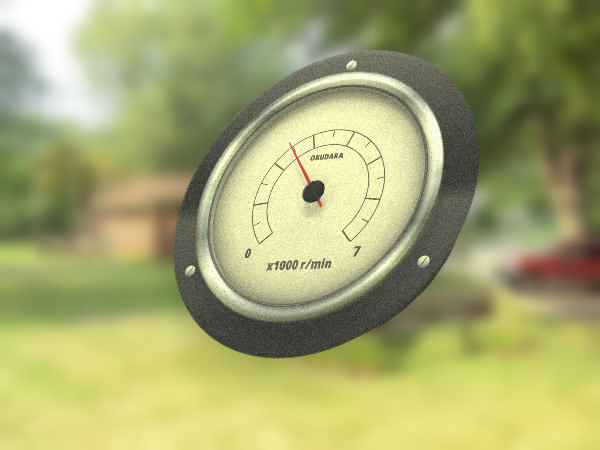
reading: {"value": 2500, "unit": "rpm"}
